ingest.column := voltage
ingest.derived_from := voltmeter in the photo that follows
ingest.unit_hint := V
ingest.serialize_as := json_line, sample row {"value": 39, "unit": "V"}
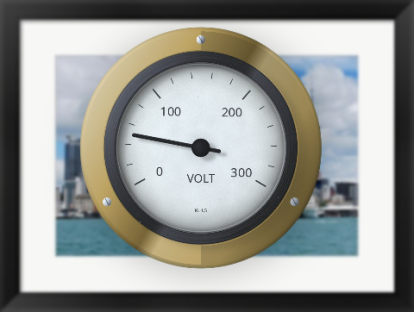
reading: {"value": 50, "unit": "V"}
